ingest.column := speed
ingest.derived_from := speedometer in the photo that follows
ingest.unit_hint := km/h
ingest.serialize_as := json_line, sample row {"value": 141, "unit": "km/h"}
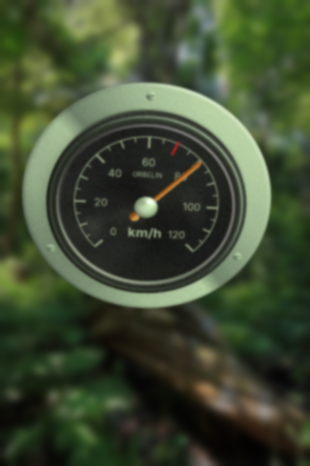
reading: {"value": 80, "unit": "km/h"}
